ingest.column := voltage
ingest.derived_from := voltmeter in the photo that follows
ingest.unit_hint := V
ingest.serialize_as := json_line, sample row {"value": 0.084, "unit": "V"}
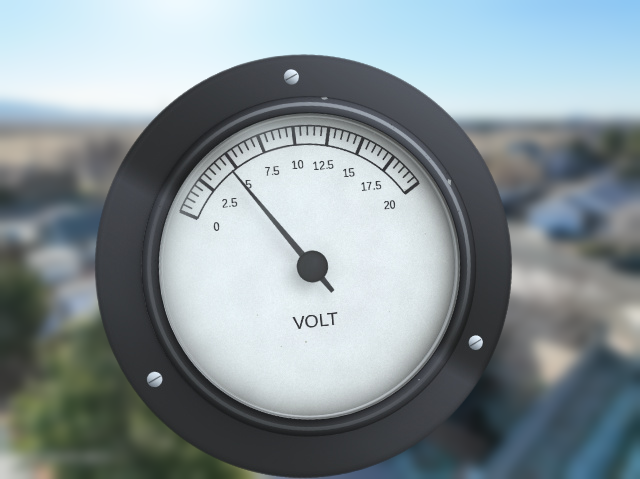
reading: {"value": 4.5, "unit": "V"}
